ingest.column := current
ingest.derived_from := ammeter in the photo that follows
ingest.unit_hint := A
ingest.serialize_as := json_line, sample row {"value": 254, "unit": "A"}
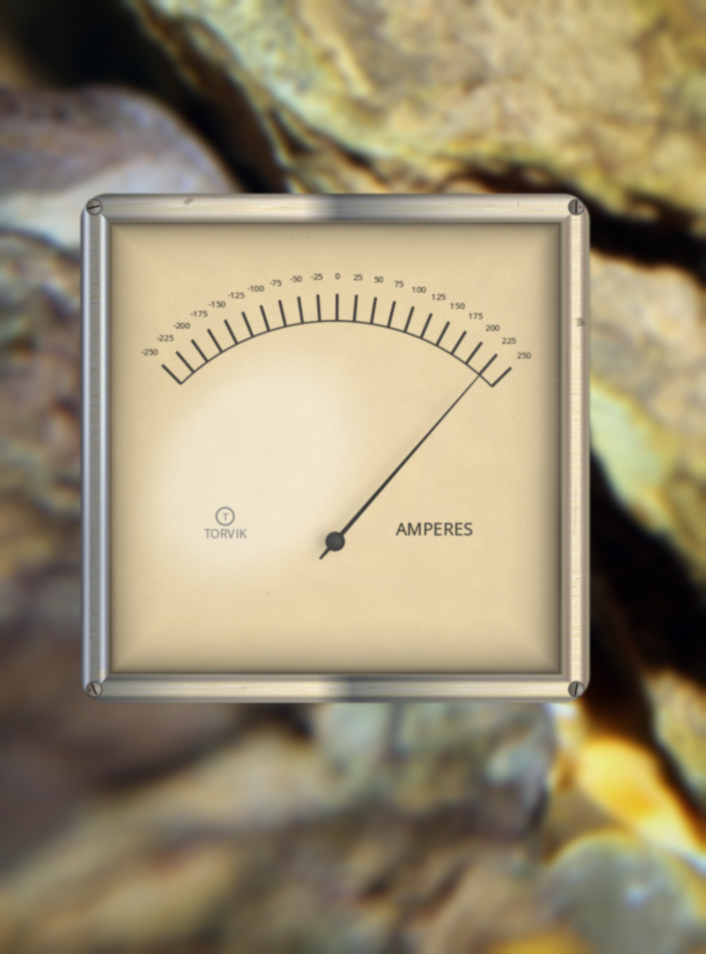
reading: {"value": 225, "unit": "A"}
